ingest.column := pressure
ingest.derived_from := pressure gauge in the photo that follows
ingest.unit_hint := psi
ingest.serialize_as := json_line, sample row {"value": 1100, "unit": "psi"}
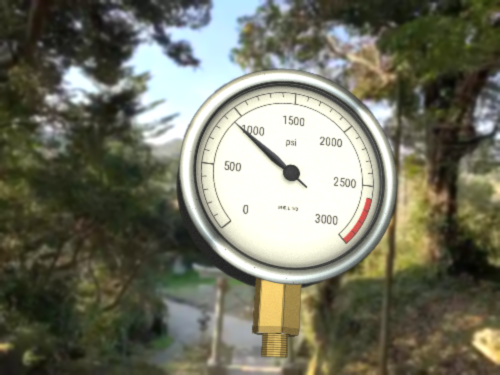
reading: {"value": 900, "unit": "psi"}
